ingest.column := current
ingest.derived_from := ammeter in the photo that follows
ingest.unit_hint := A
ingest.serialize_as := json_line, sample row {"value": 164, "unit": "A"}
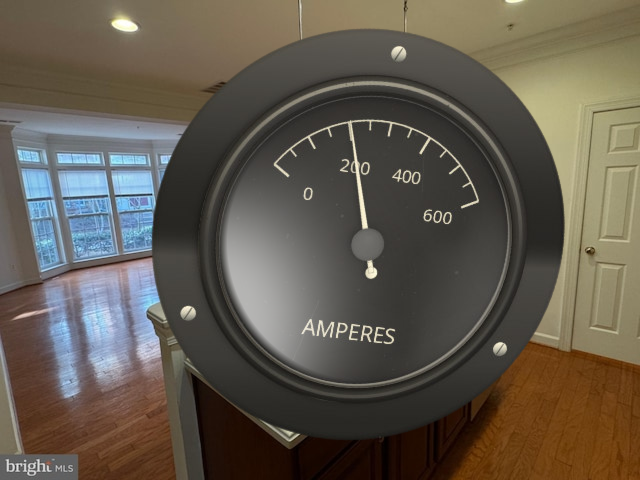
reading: {"value": 200, "unit": "A"}
